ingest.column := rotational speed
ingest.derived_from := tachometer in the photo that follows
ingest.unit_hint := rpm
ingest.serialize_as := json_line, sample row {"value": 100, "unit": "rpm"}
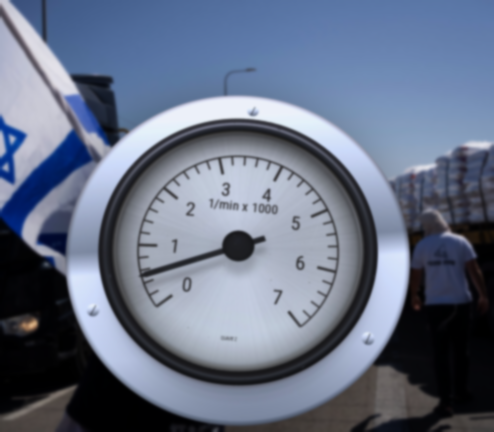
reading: {"value": 500, "unit": "rpm"}
